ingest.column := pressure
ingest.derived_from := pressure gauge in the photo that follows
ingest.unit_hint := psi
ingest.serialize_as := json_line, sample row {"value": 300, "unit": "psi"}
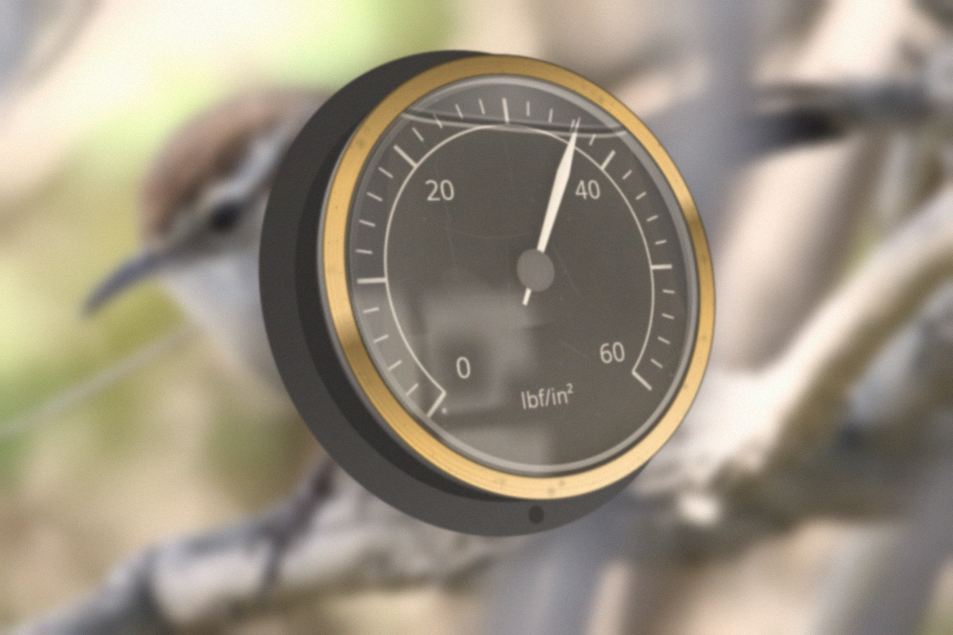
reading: {"value": 36, "unit": "psi"}
